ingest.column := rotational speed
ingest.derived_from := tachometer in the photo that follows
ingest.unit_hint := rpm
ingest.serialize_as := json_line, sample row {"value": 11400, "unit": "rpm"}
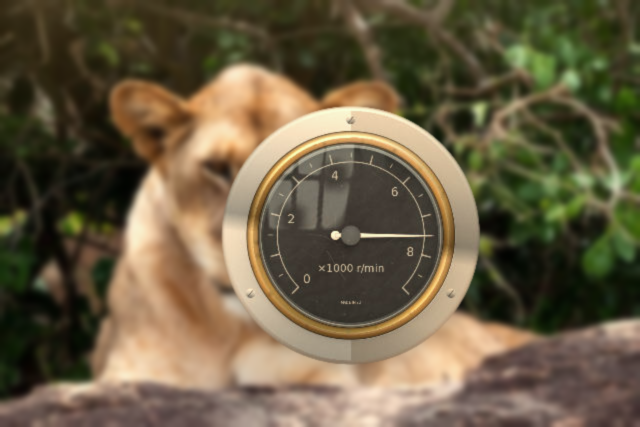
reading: {"value": 7500, "unit": "rpm"}
